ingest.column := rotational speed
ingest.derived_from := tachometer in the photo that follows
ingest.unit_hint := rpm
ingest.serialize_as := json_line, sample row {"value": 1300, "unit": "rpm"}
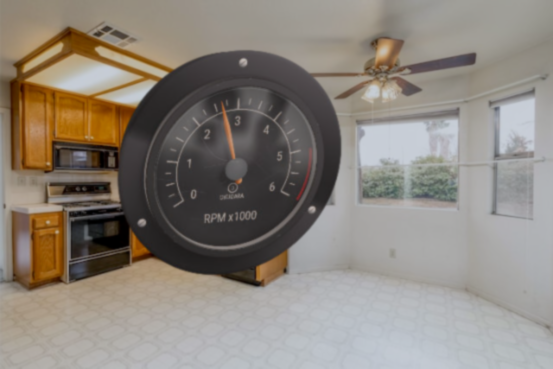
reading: {"value": 2625, "unit": "rpm"}
